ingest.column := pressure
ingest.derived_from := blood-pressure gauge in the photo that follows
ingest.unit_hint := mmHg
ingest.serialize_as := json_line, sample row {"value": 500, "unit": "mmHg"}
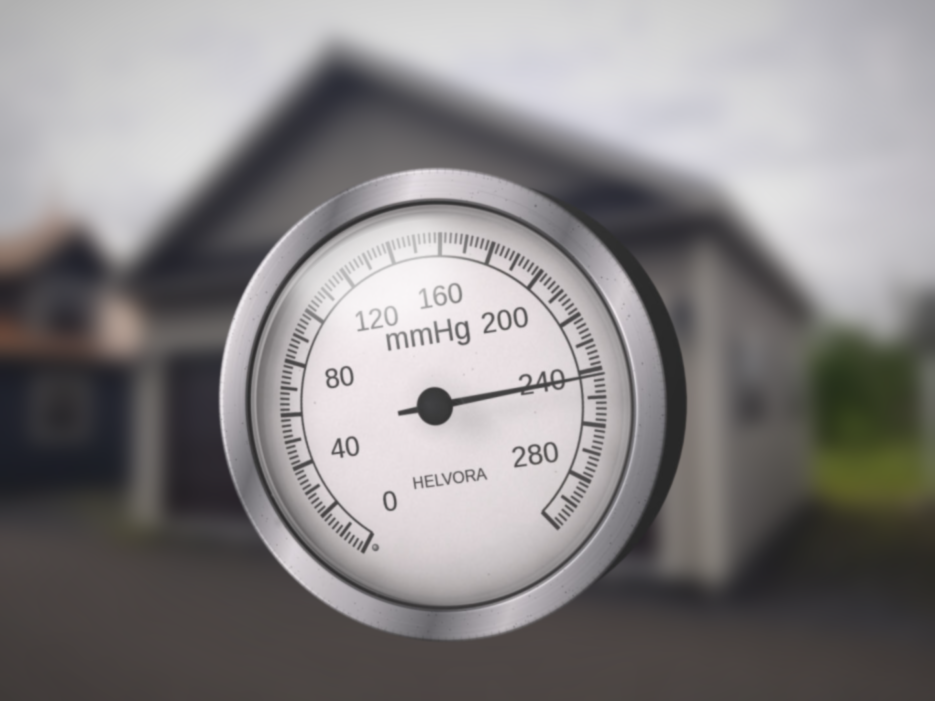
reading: {"value": 242, "unit": "mmHg"}
